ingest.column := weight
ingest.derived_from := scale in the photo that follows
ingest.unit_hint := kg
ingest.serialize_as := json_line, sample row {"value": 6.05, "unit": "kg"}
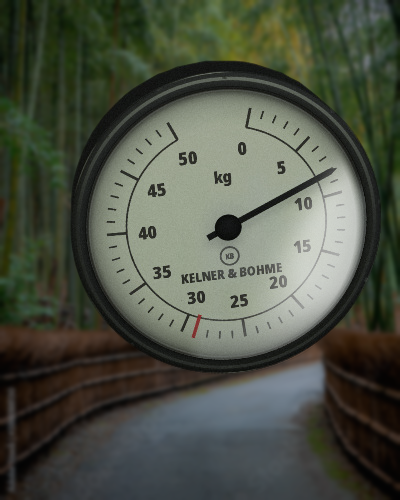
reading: {"value": 8, "unit": "kg"}
